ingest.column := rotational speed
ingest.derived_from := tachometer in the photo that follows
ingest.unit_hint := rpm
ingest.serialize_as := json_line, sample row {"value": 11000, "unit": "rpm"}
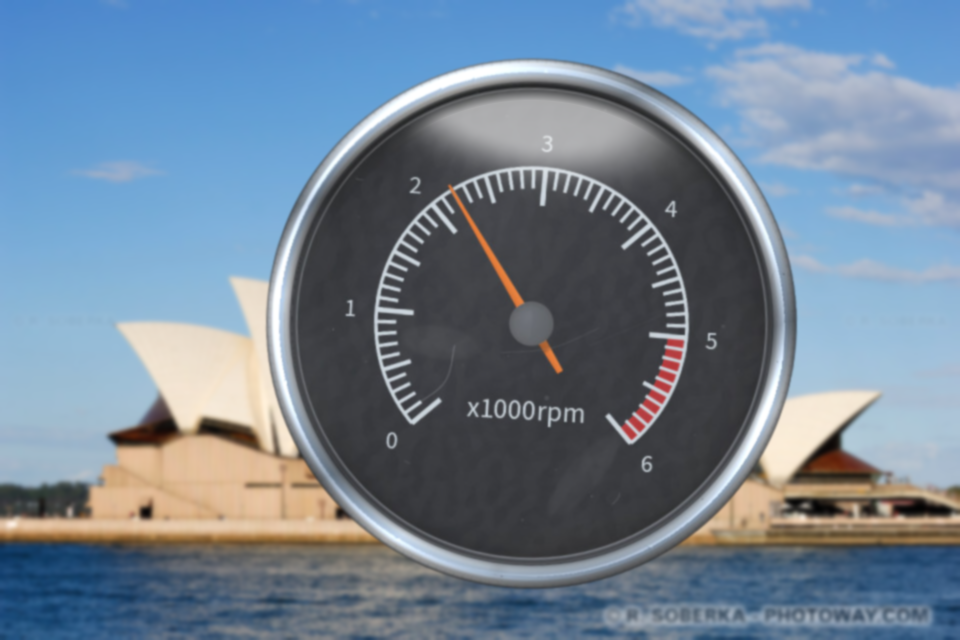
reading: {"value": 2200, "unit": "rpm"}
